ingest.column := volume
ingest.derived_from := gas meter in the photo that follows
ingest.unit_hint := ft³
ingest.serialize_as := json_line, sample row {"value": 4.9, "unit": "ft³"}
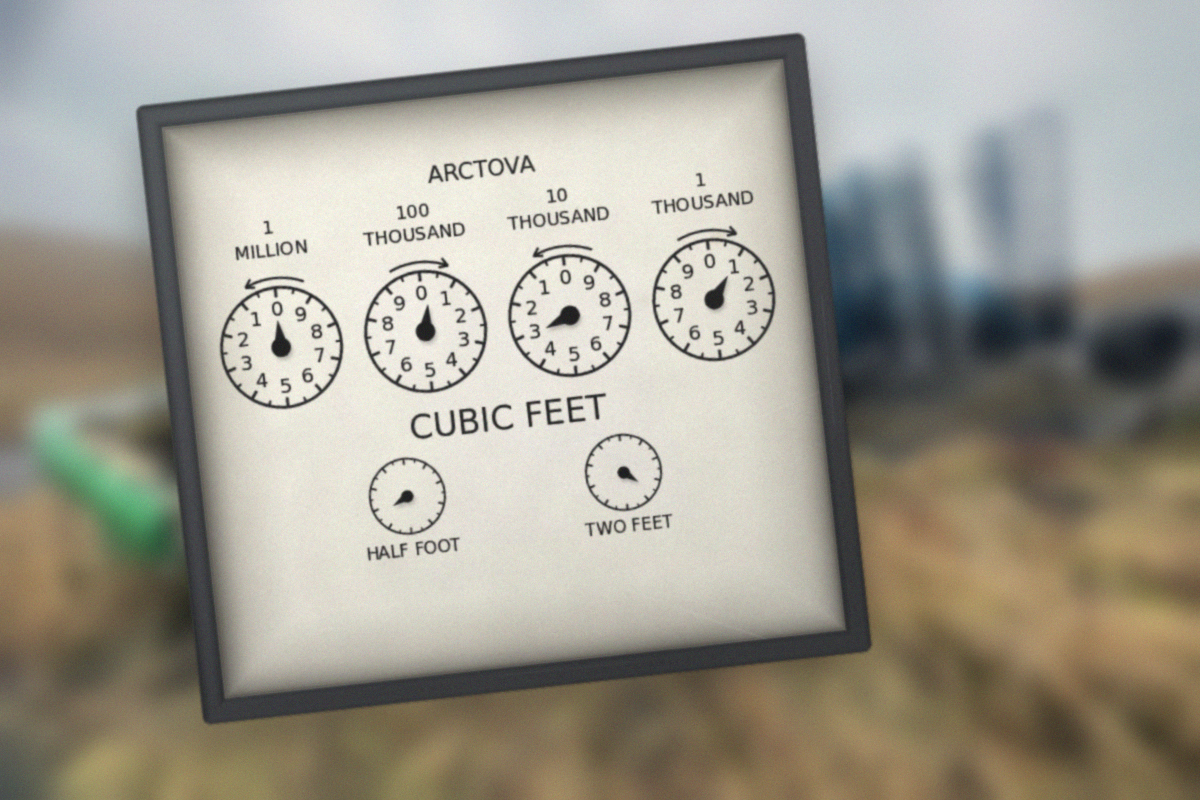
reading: {"value": 3100, "unit": "ft³"}
